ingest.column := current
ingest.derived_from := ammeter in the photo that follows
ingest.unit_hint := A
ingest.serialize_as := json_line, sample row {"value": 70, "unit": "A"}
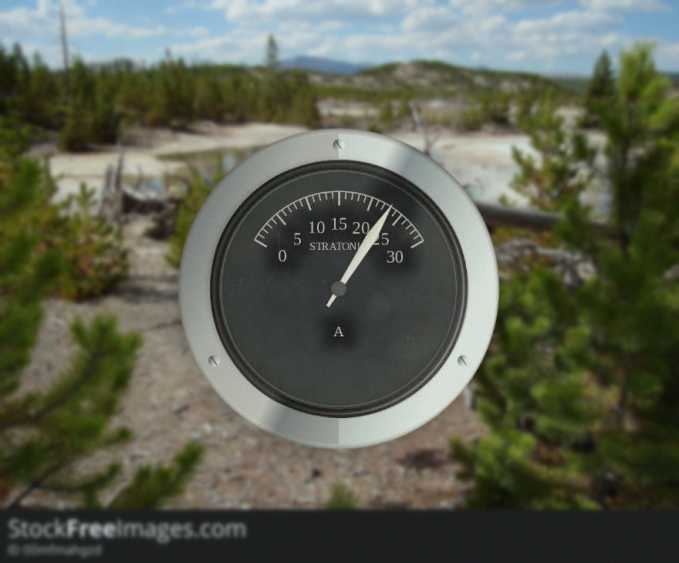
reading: {"value": 23, "unit": "A"}
